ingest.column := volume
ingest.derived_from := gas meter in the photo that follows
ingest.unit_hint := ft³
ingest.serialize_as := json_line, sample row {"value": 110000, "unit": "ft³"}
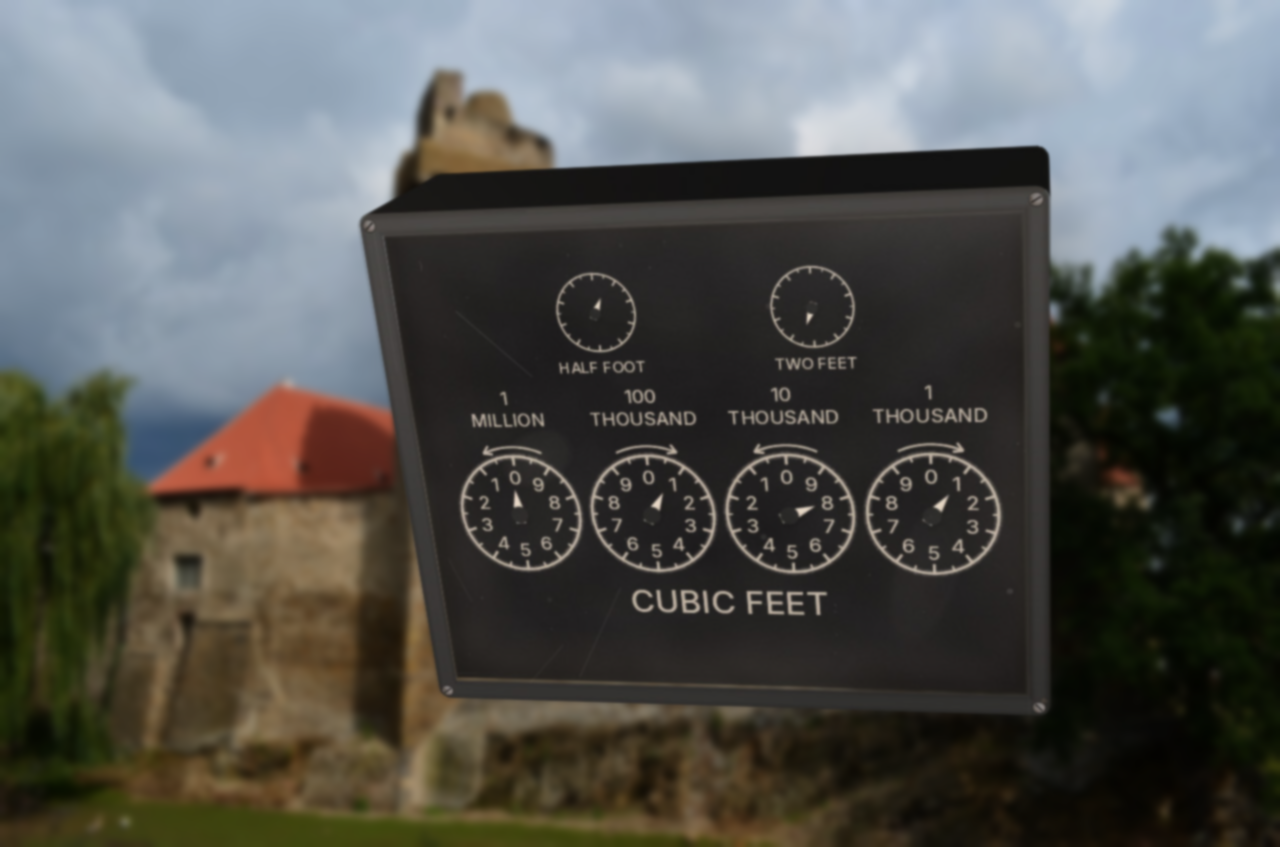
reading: {"value": 8100, "unit": "ft³"}
